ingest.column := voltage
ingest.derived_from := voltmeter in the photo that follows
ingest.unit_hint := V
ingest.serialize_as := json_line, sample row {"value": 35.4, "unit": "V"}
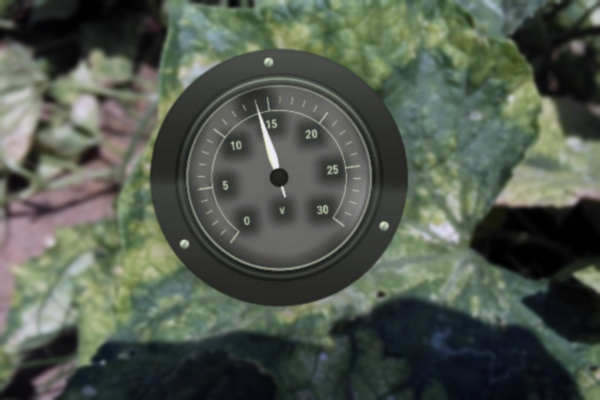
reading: {"value": 14, "unit": "V"}
